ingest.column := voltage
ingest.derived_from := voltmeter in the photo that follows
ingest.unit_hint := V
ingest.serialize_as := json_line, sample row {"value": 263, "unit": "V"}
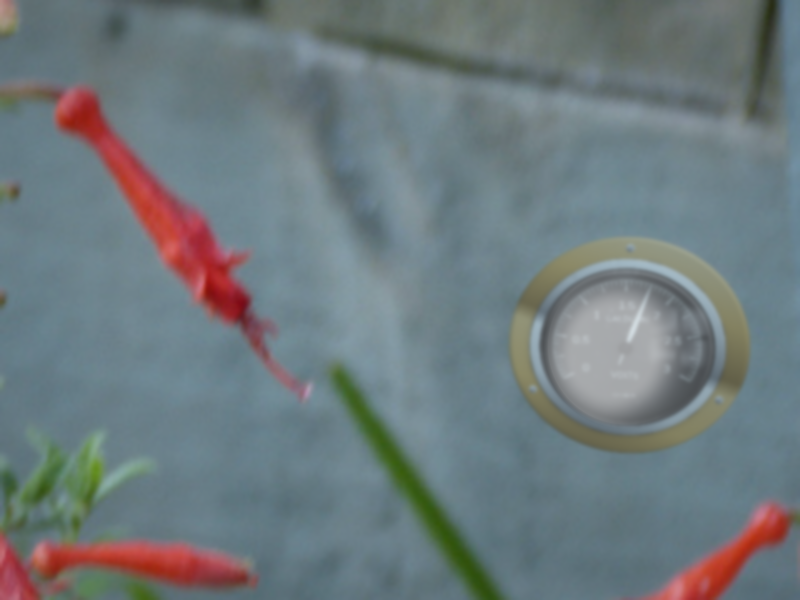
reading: {"value": 1.75, "unit": "V"}
